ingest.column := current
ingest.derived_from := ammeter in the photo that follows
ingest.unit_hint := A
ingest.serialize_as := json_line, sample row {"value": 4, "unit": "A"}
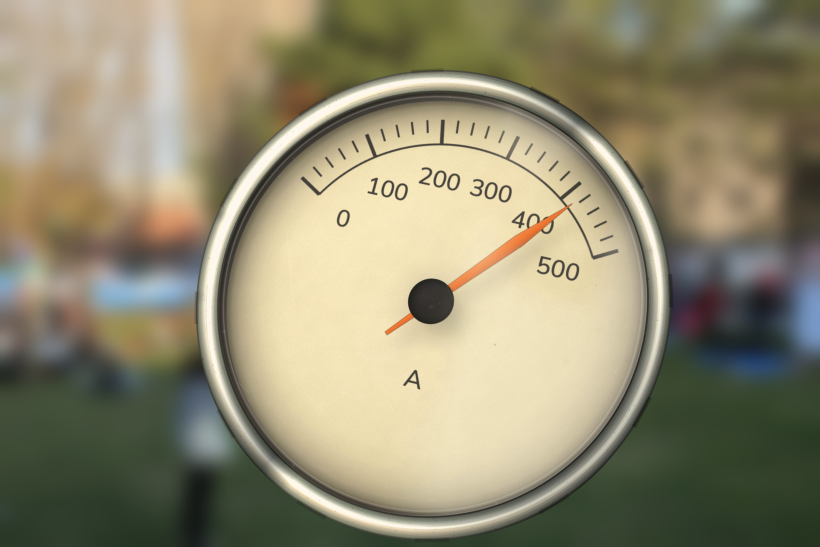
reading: {"value": 420, "unit": "A"}
